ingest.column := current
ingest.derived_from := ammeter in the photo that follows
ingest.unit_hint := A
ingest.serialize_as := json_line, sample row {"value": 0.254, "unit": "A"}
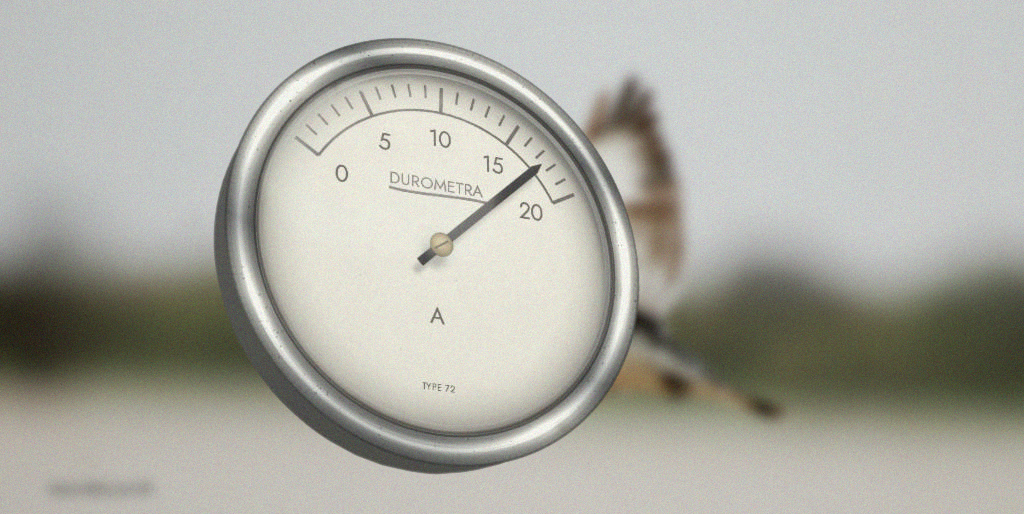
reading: {"value": 17.5, "unit": "A"}
